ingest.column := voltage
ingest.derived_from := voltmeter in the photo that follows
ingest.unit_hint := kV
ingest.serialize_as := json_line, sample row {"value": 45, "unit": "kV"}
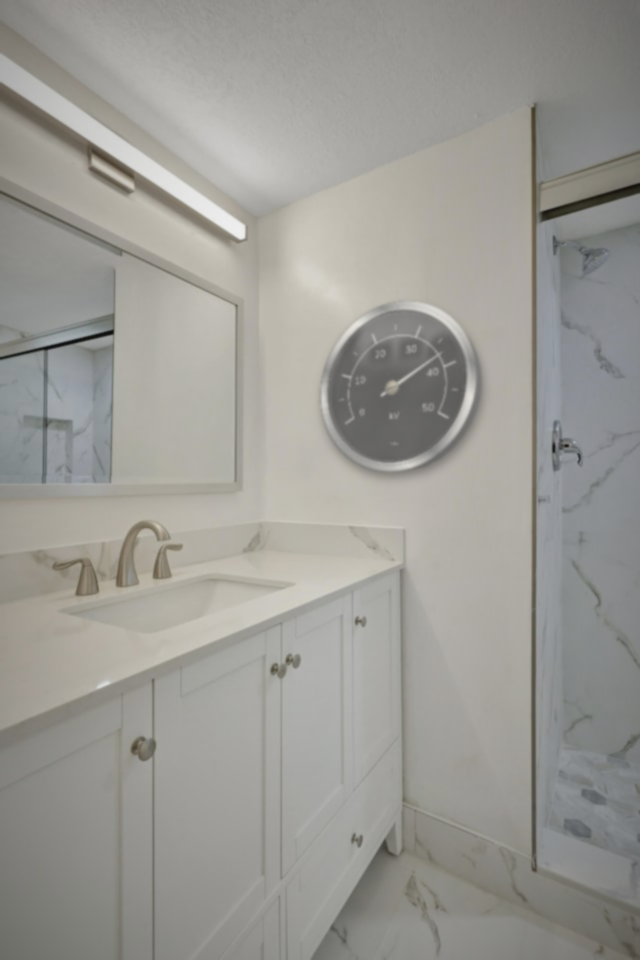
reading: {"value": 37.5, "unit": "kV"}
